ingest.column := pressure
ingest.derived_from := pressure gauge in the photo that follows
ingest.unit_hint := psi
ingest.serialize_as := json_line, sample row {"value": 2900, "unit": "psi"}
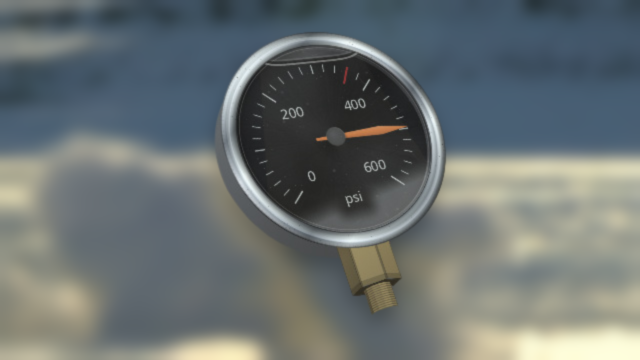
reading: {"value": 500, "unit": "psi"}
